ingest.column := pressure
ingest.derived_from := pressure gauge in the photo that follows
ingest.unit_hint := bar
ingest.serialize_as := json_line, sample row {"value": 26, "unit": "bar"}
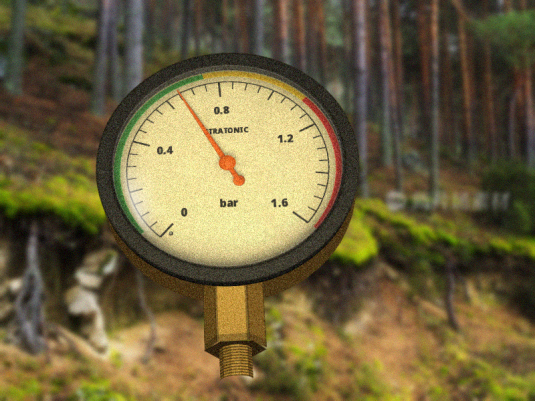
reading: {"value": 0.65, "unit": "bar"}
